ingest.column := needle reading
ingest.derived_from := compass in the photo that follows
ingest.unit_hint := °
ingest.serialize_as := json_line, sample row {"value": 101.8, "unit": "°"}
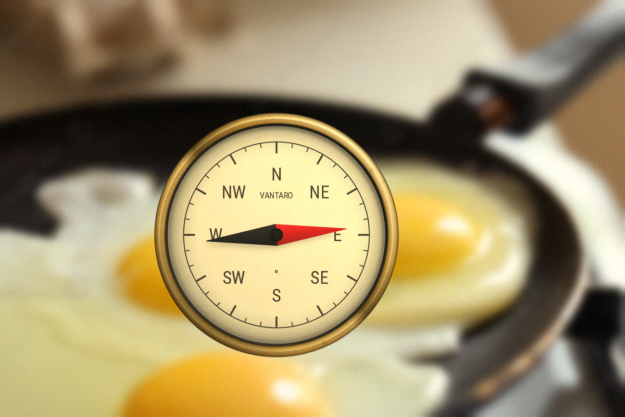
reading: {"value": 85, "unit": "°"}
